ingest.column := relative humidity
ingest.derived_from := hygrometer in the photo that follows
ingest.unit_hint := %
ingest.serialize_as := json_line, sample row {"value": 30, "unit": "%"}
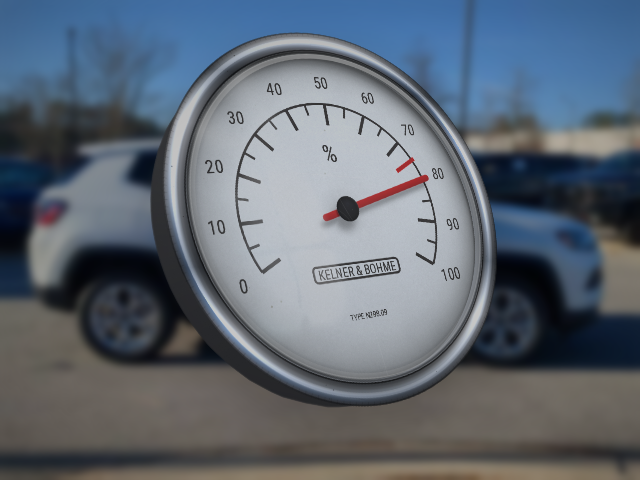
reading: {"value": 80, "unit": "%"}
